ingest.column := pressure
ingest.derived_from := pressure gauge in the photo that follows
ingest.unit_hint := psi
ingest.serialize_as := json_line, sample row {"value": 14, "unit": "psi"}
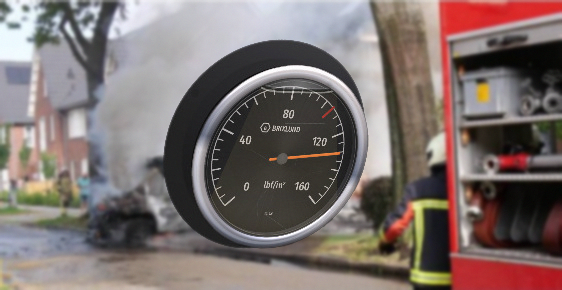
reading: {"value": 130, "unit": "psi"}
